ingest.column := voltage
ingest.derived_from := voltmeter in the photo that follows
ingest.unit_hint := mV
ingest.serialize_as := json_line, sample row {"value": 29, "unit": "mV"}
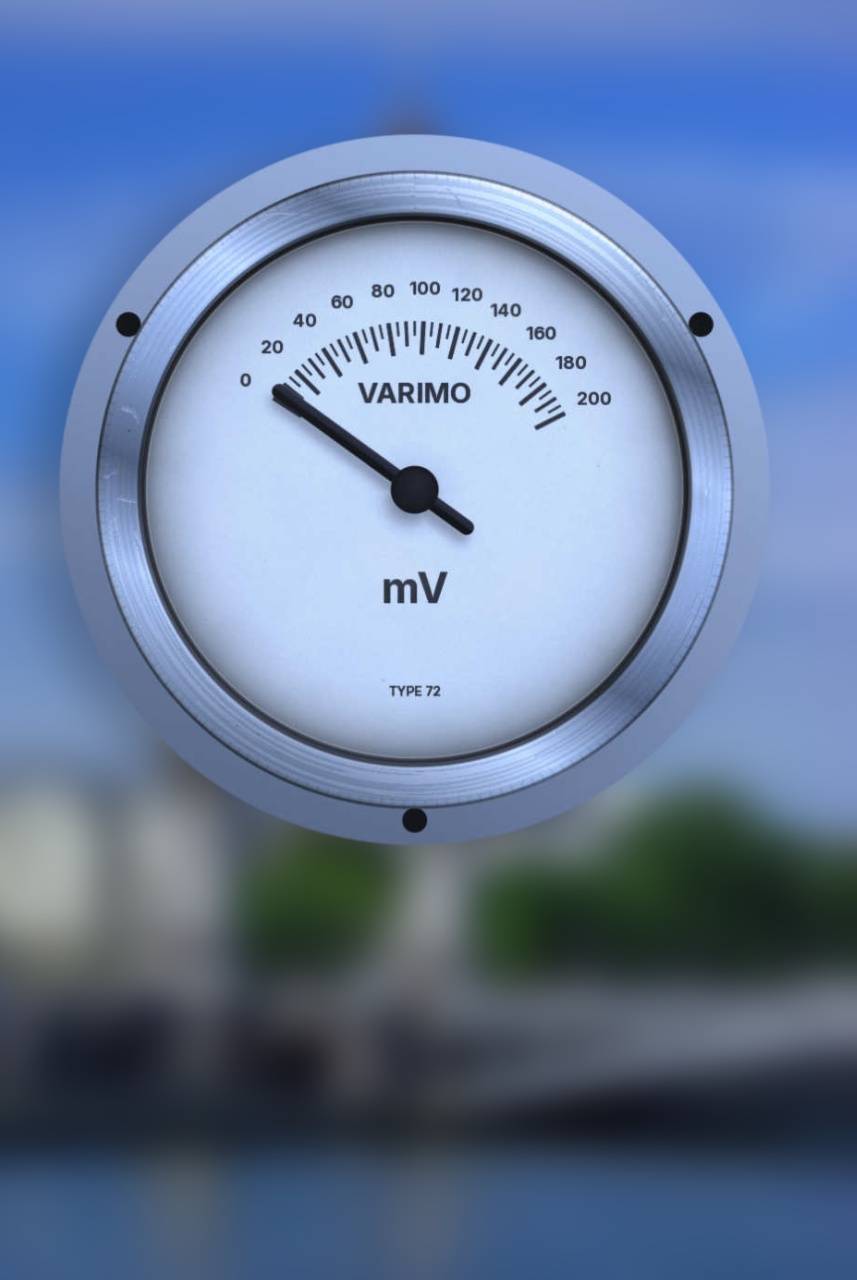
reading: {"value": 5, "unit": "mV"}
